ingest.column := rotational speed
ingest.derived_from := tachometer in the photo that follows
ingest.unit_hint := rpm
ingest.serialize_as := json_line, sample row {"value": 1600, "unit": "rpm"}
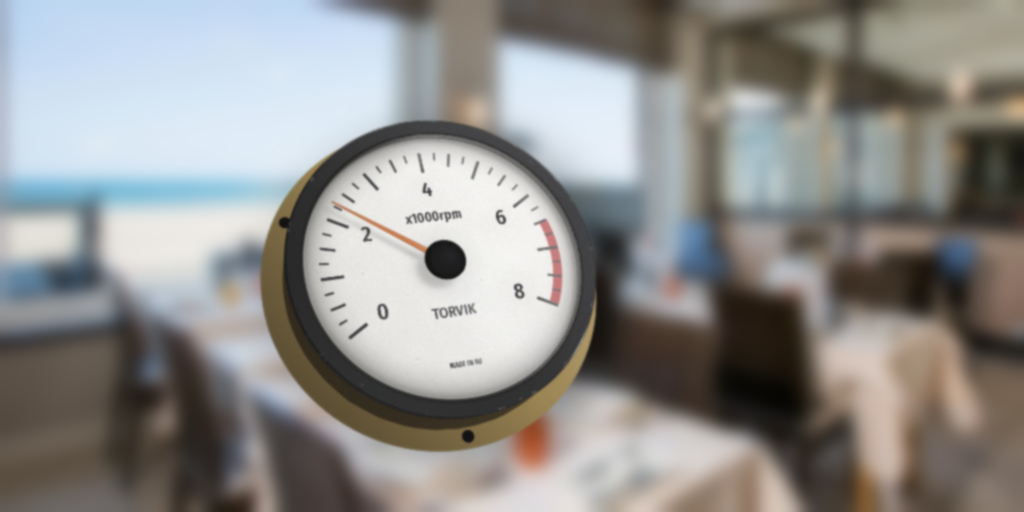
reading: {"value": 2250, "unit": "rpm"}
